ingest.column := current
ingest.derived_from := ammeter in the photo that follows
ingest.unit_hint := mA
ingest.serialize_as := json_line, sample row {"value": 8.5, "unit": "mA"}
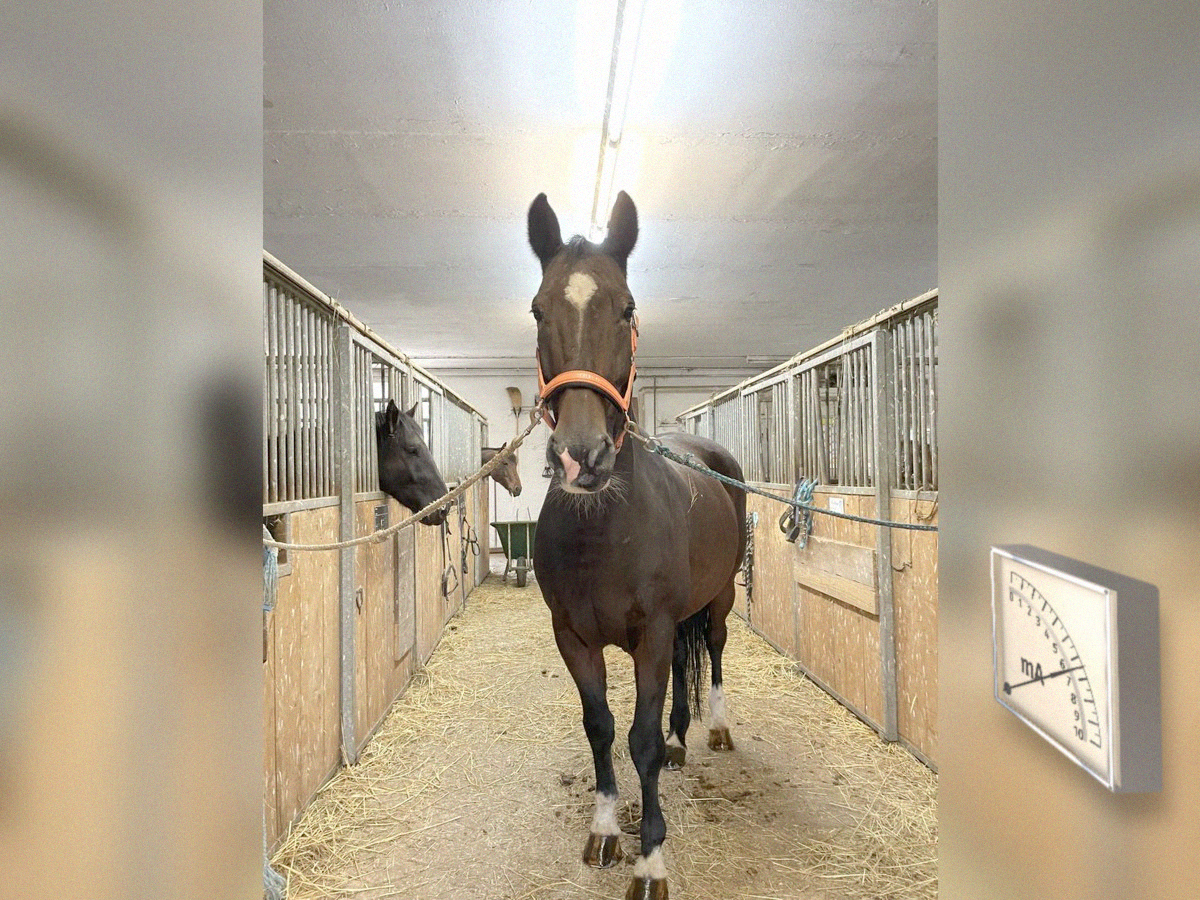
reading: {"value": 6.5, "unit": "mA"}
